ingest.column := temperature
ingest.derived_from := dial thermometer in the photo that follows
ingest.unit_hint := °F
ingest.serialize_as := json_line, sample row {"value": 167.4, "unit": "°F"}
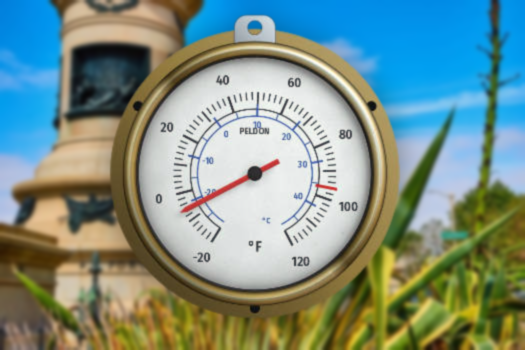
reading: {"value": -6, "unit": "°F"}
